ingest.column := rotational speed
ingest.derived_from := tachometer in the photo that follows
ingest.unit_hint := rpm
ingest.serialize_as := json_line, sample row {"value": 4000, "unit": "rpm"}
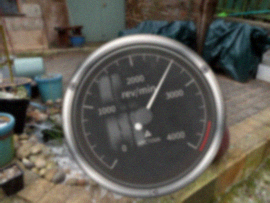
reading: {"value": 2600, "unit": "rpm"}
